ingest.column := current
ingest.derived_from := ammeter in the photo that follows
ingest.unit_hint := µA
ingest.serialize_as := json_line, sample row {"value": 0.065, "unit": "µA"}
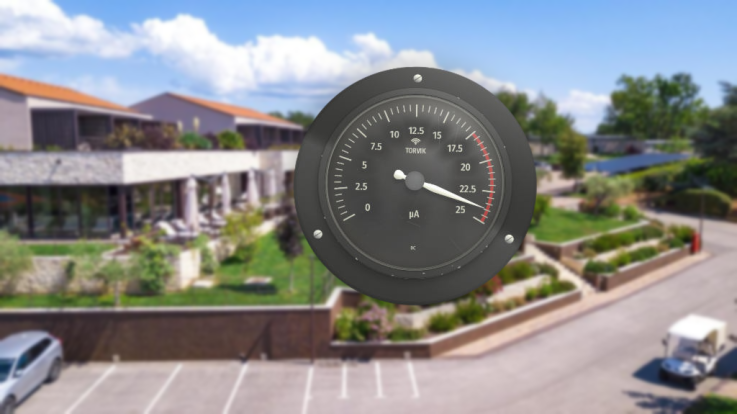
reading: {"value": 24, "unit": "µA"}
